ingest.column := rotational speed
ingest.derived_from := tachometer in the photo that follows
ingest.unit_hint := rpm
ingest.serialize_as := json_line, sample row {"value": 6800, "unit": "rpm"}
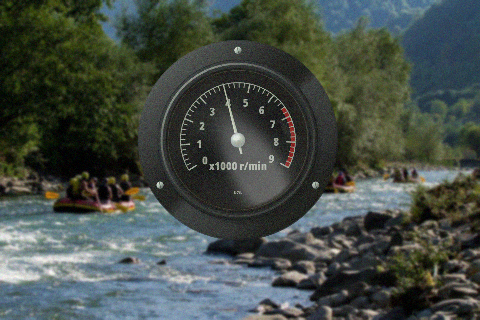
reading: {"value": 4000, "unit": "rpm"}
